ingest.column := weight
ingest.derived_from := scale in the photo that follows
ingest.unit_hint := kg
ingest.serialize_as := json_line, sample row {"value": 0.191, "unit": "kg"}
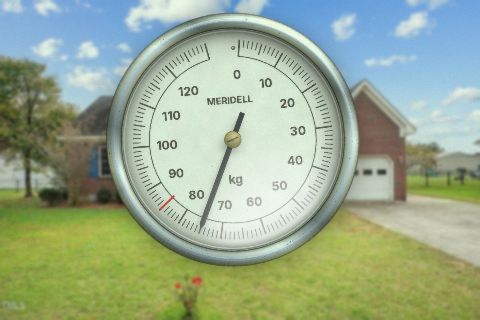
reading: {"value": 75, "unit": "kg"}
